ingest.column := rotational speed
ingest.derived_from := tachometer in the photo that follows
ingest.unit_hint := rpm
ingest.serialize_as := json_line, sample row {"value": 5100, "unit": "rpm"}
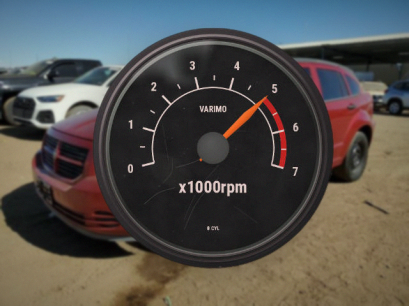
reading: {"value": 5000, "unit": "rpm"}
